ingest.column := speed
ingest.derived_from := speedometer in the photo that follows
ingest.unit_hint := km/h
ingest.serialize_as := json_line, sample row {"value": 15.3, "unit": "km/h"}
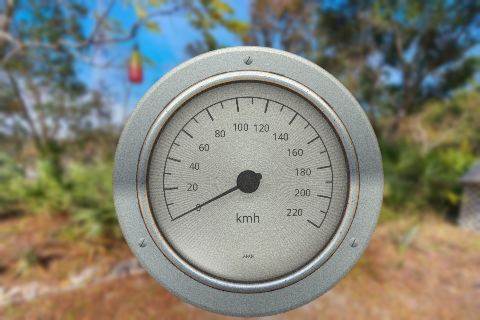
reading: {"value": 0, "unit": "km/h"}
